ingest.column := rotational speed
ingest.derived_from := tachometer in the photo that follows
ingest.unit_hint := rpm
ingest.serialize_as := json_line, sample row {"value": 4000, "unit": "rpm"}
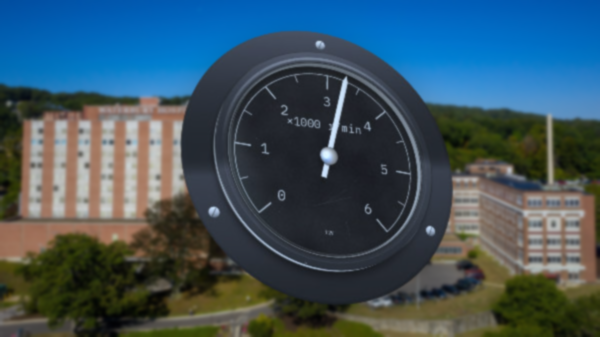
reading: {"value": 3250, "unit": "rpm"}
